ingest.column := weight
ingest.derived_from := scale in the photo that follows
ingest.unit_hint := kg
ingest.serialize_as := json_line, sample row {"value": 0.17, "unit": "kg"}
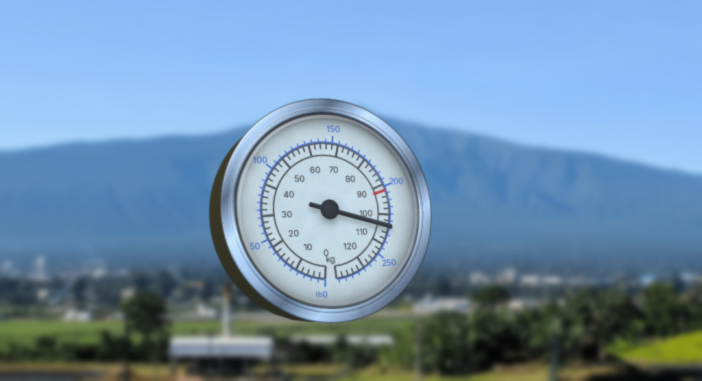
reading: {"value": 104, "unit": "kg"}
